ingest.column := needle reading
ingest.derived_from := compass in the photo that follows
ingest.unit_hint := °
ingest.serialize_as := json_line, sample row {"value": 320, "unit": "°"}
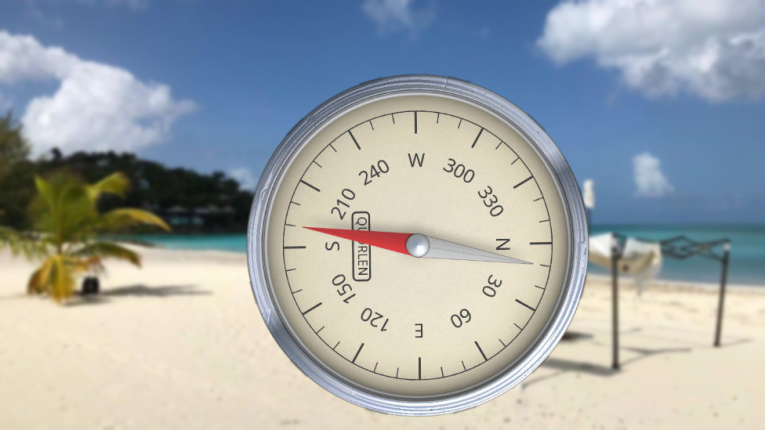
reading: {"value": 190, "unit": "°"}
